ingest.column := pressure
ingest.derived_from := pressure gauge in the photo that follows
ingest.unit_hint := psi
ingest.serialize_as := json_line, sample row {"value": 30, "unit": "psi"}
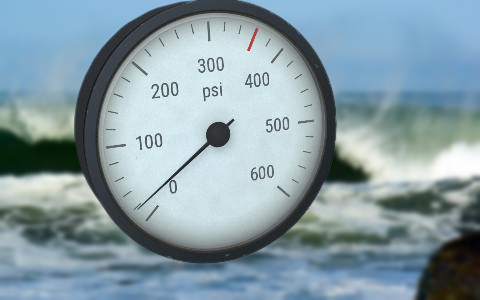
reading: {"value": 20, "unit": "psi"}
